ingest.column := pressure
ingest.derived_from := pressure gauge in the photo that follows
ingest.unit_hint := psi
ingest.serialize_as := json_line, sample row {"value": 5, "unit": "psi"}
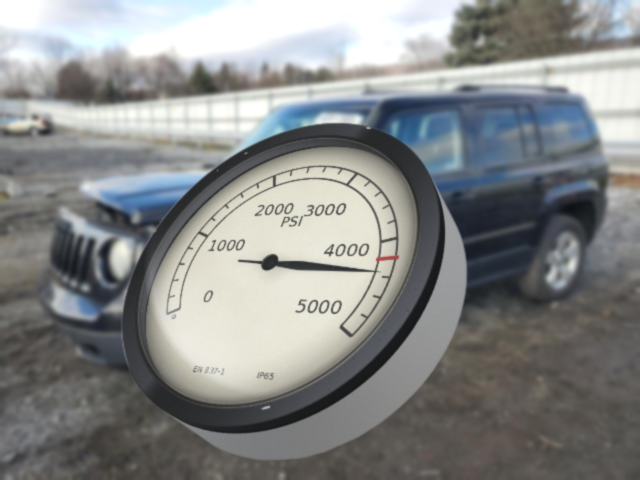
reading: {"value": 4400, "unit": "psi"}
